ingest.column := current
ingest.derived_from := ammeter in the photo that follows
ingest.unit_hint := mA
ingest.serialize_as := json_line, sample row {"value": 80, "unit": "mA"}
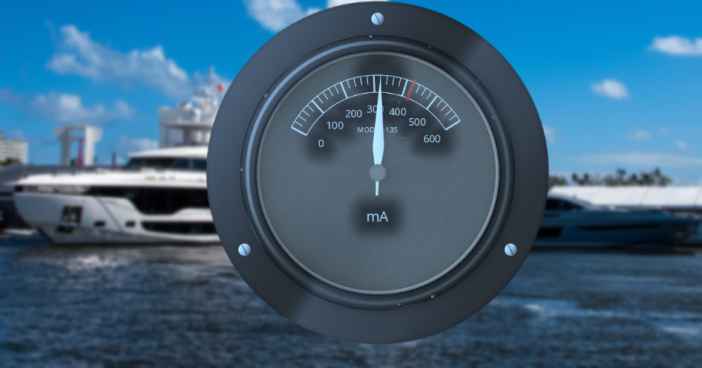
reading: {"value": 320, "unit": "mA"}
